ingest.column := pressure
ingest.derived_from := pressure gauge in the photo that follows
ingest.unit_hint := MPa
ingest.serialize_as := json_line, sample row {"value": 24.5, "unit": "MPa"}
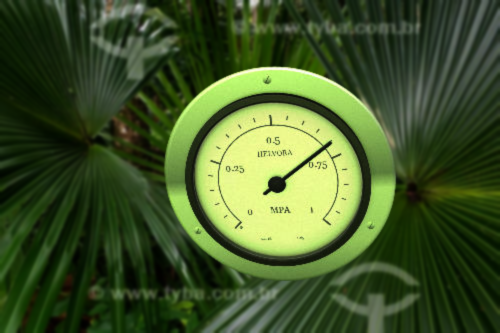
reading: {"value": 0.7, "unit": "MPa"}
